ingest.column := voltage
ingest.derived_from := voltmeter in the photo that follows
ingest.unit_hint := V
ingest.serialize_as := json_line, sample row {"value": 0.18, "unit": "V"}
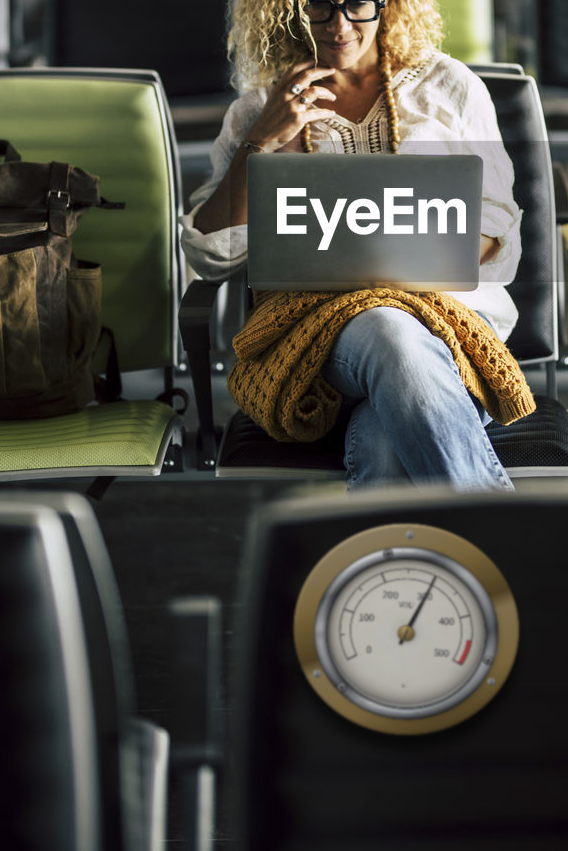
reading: {"value": 300, "unit": "V"}
